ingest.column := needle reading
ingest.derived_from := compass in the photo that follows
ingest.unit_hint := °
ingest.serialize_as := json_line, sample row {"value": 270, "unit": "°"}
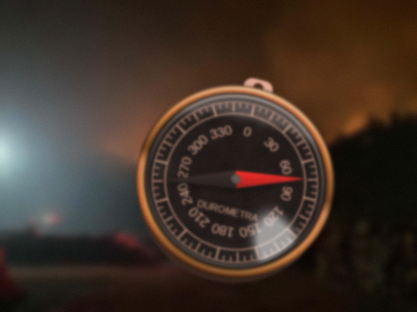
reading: {"value": 75, "unit": "°"}
